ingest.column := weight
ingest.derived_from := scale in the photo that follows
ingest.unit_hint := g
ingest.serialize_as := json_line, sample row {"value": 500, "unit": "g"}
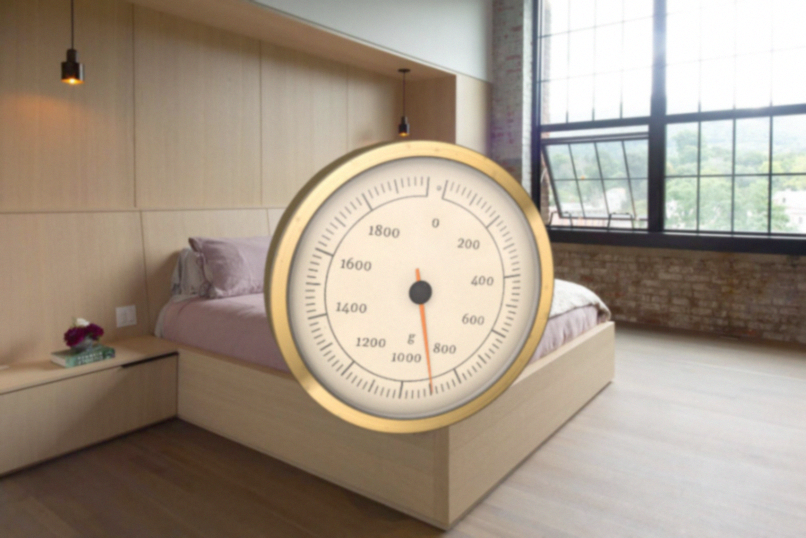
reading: {"value": 900, "unit": "g"}
